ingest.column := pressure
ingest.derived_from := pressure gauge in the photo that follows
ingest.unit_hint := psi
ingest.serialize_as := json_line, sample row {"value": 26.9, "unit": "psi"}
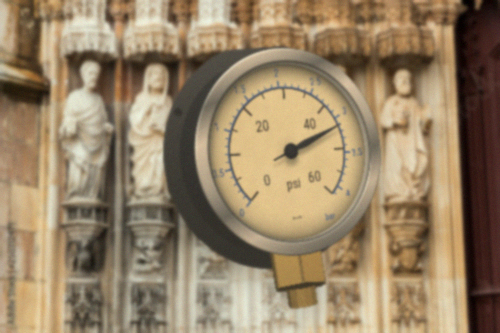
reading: {"value": 45, "unit": "psi"}
